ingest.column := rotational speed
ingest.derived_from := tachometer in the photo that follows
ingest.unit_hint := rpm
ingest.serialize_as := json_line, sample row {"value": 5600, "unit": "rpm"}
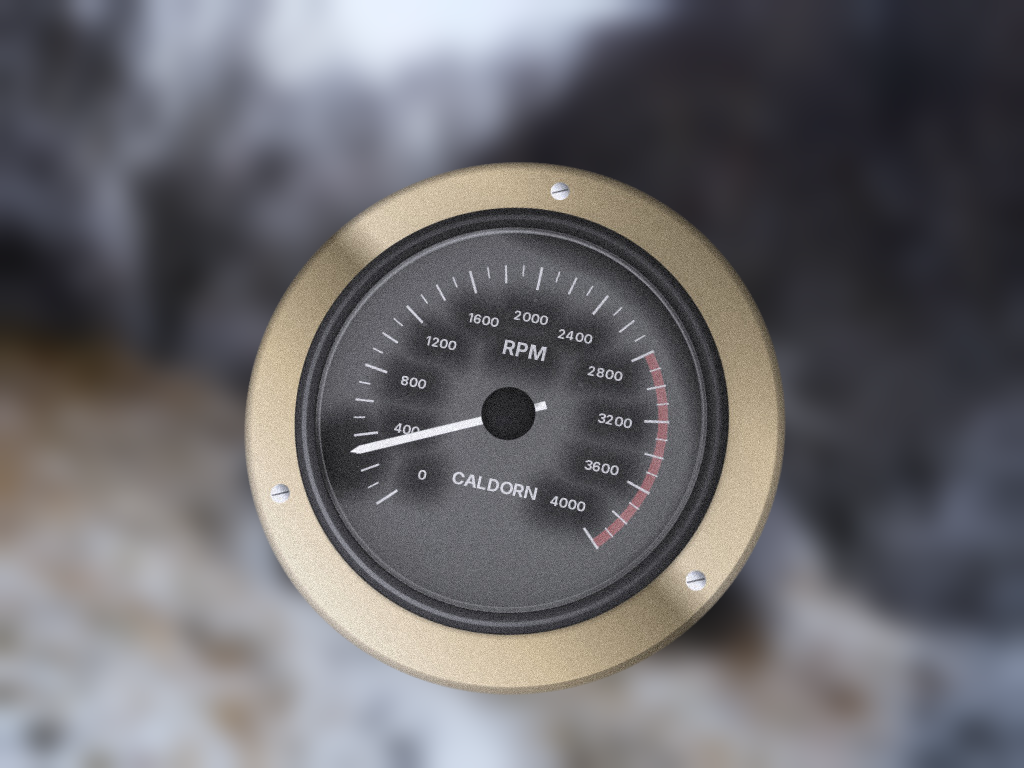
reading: {"value": 300, "unit": "rpm"}
